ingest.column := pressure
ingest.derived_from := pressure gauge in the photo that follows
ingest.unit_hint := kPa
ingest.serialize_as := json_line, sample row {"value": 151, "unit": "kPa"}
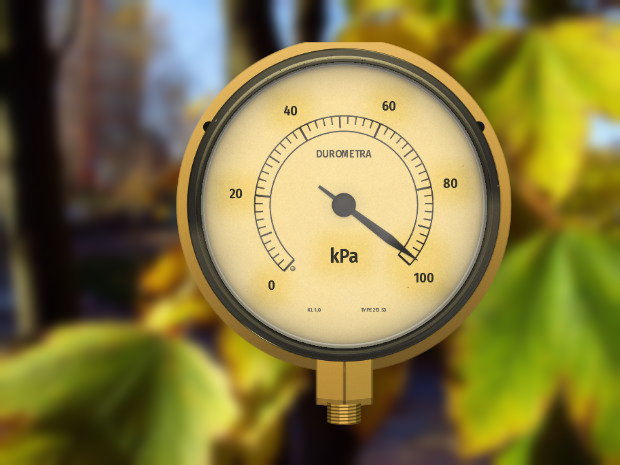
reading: {"value": 98, "unit": "kPa"}
